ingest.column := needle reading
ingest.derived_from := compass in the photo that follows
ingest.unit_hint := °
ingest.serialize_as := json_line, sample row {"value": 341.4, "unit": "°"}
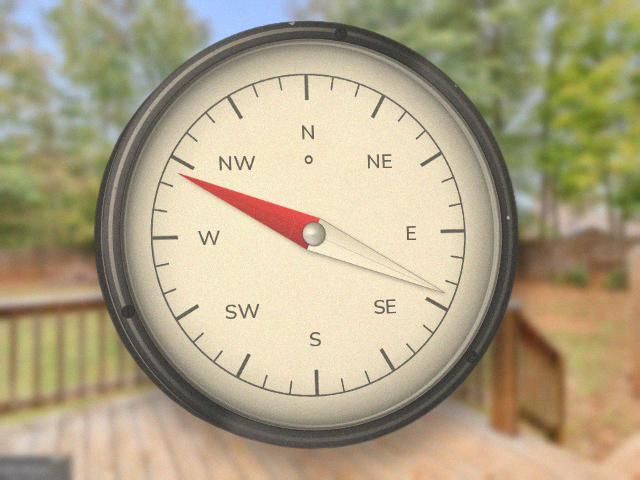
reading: {"value": 295, "unit": "°"}
